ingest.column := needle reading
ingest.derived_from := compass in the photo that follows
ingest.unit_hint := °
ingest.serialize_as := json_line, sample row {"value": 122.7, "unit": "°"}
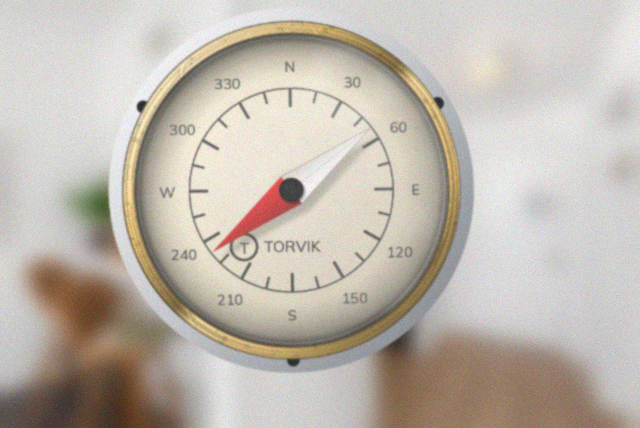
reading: {"value": 232.5, "unit": "°"}
